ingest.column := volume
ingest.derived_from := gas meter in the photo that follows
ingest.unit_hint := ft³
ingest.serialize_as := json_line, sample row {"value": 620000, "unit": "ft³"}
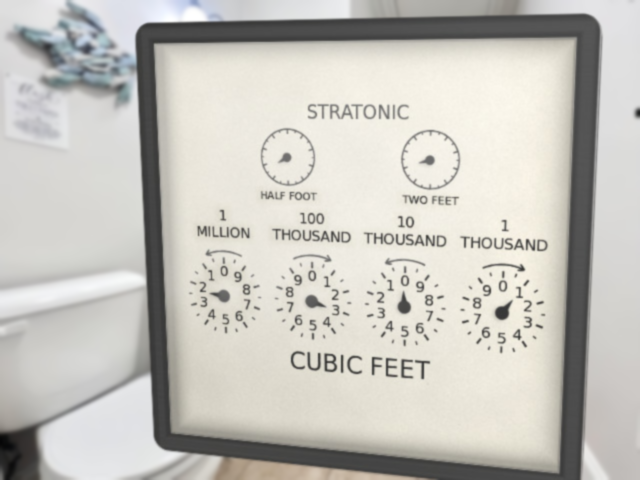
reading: {"value": 230100, "unit": "ft³"}
